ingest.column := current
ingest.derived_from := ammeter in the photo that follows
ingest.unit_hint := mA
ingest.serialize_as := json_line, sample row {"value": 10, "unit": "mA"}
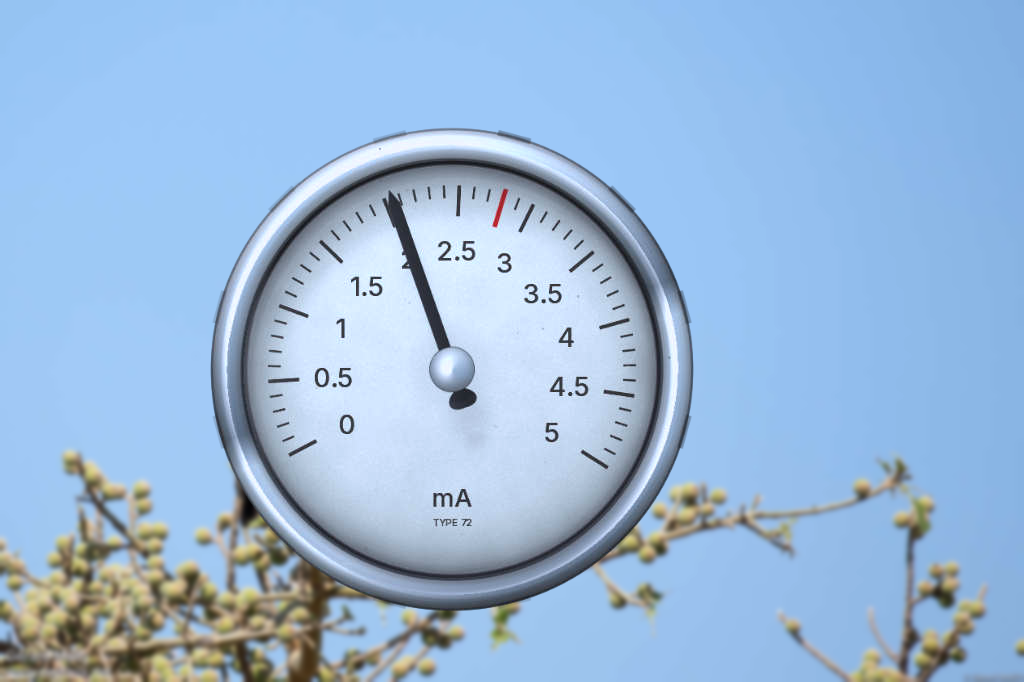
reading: {"value": 2.05, "unit": "mA"}
